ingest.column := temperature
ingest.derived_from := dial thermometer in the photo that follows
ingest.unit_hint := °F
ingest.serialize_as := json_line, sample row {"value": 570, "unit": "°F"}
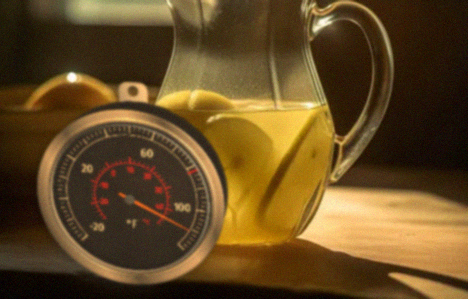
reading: {"value": 110, "unit": "°F"}
